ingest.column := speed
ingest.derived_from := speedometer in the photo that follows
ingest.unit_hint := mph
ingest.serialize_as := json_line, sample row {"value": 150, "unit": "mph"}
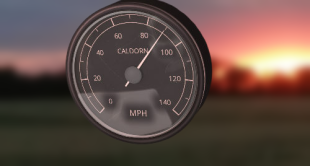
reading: {"value": 90, "unit": "mph"}
